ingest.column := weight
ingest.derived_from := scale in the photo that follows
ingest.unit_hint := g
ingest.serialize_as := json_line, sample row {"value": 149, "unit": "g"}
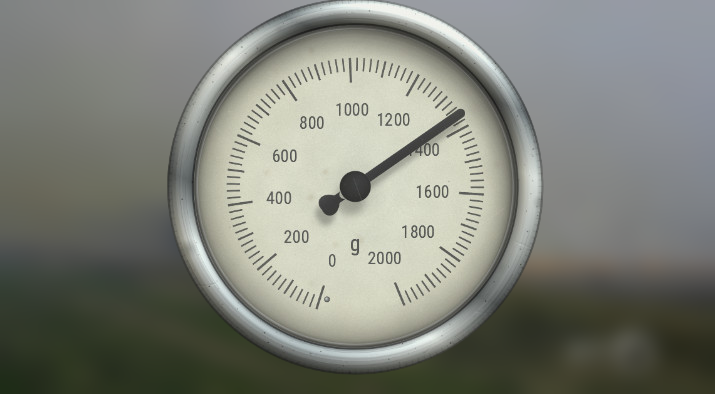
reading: {"value": 1360, "unit": "g"}
